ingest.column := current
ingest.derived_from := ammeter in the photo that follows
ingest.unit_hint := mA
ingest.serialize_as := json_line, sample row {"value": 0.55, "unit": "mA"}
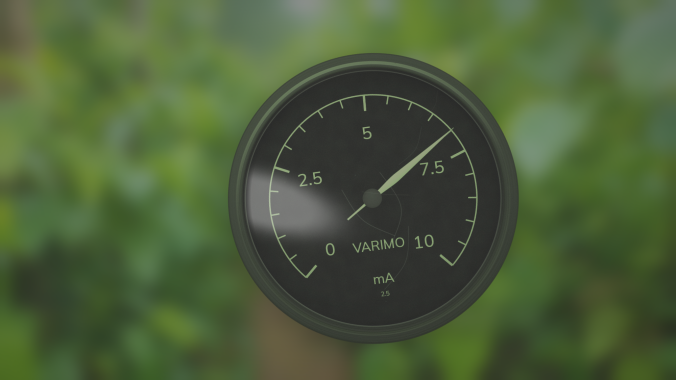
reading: {"value": 7, "unit": "mA"}
